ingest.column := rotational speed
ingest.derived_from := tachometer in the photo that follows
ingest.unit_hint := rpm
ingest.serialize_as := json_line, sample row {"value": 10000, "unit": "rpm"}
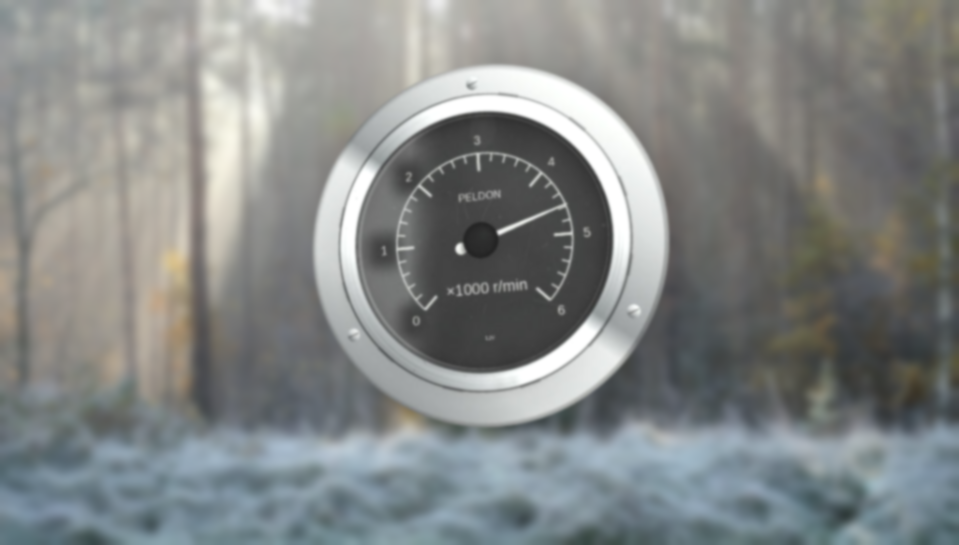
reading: {"value": 4600, "unit": "rpm"}
